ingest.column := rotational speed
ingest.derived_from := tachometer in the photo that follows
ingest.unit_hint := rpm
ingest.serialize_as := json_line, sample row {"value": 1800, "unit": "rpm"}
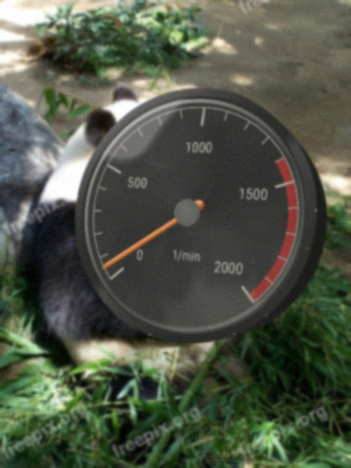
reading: {"value": 50, "unit": "rpm"}
